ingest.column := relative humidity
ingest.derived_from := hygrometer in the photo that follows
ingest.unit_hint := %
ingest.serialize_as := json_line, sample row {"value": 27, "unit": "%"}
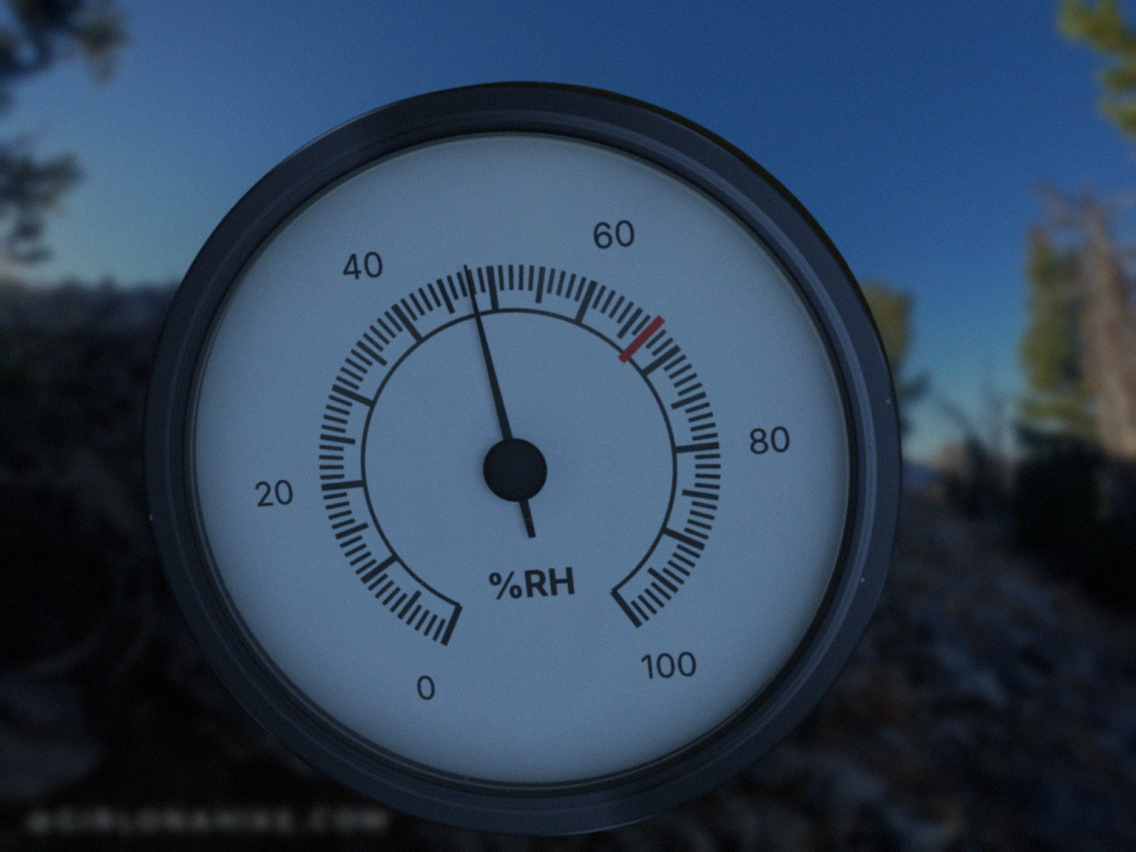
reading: {"value": 48, "unit": "%"}
